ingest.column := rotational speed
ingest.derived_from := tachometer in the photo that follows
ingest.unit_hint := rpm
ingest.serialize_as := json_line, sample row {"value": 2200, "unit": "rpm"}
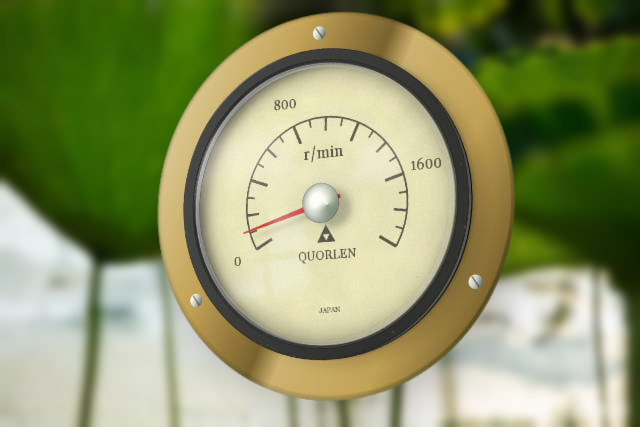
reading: {"value": 100, "unit": "rpm"}
